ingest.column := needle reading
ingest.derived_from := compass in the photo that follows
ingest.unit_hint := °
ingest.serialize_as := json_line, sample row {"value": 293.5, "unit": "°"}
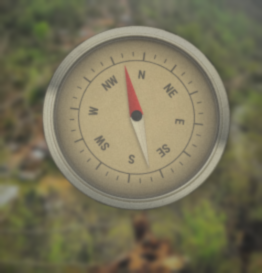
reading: {"value": 340, "unit": "°"}
